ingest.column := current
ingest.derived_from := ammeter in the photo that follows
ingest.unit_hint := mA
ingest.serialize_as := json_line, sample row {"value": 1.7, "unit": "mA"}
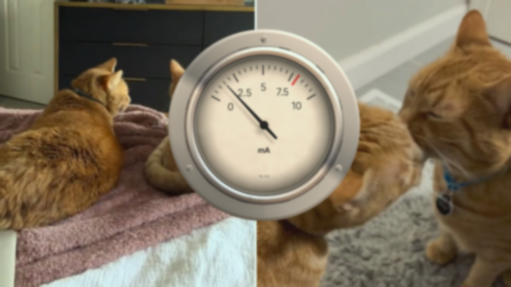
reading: {"value": 1.5, "unit": "mA"}
